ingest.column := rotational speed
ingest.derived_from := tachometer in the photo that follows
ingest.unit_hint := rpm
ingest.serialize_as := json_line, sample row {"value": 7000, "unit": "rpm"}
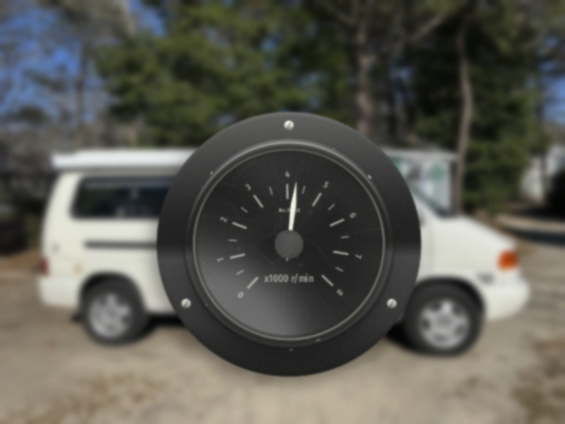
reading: {"value": 4250, "unit": "rpm"}
